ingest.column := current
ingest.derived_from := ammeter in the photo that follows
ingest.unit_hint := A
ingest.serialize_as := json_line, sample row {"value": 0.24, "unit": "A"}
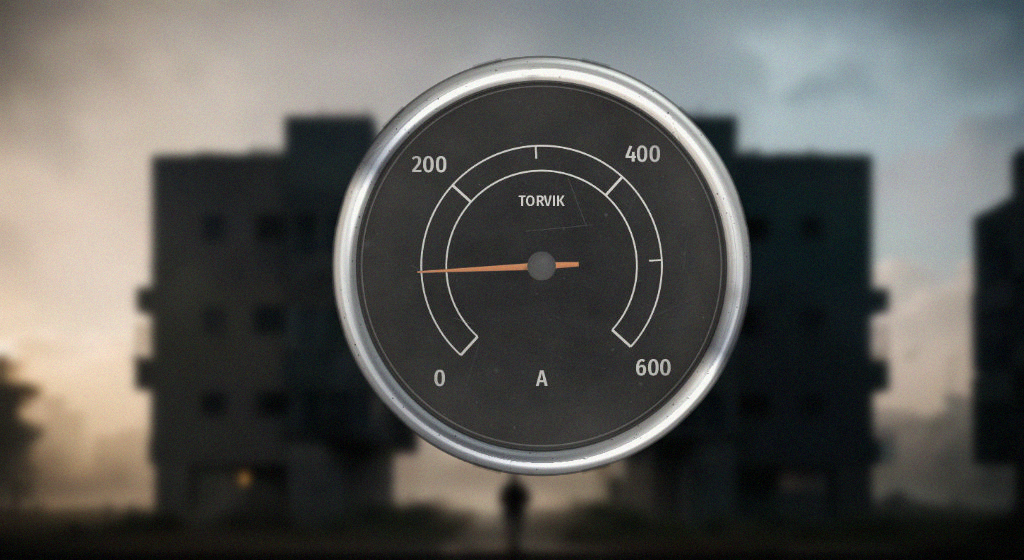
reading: {"value": 100, "unit": "A"}
